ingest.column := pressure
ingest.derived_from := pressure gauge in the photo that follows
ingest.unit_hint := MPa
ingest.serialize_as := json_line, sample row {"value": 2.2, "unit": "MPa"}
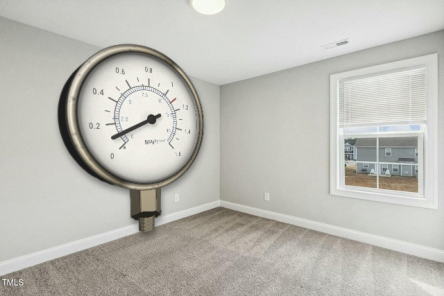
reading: {"value": 0.1, "unit": "MPa"}
